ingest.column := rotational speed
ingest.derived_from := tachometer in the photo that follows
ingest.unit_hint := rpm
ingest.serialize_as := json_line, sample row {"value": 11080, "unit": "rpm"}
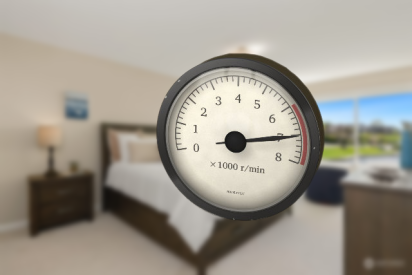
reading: {"value": 7000, "unit": "rpm"}
